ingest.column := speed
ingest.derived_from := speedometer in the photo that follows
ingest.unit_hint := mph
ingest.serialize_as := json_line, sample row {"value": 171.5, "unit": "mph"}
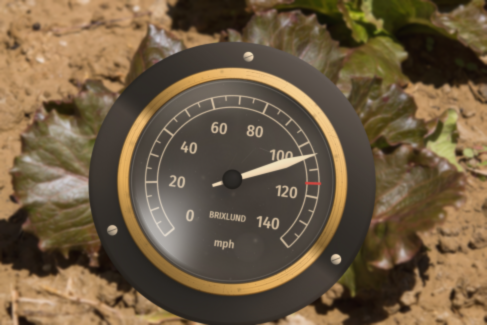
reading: {"value": 105, "unit": "mph"}
